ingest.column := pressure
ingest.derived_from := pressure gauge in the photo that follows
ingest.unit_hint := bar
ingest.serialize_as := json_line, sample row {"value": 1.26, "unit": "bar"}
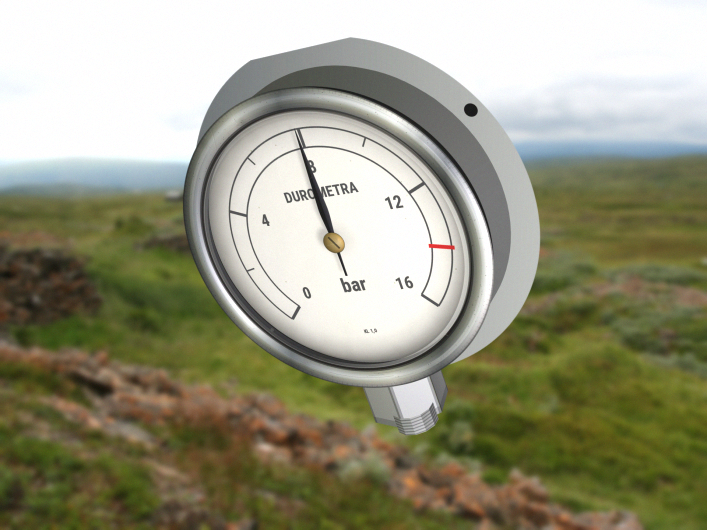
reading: {"value": 8, "unit": "bar"}
